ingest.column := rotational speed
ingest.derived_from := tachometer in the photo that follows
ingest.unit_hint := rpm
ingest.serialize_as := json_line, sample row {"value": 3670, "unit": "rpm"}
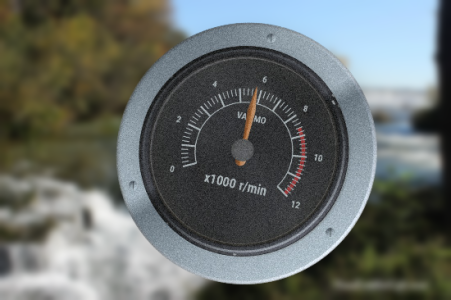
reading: {"value": 5800, "unit": "rpm"}
